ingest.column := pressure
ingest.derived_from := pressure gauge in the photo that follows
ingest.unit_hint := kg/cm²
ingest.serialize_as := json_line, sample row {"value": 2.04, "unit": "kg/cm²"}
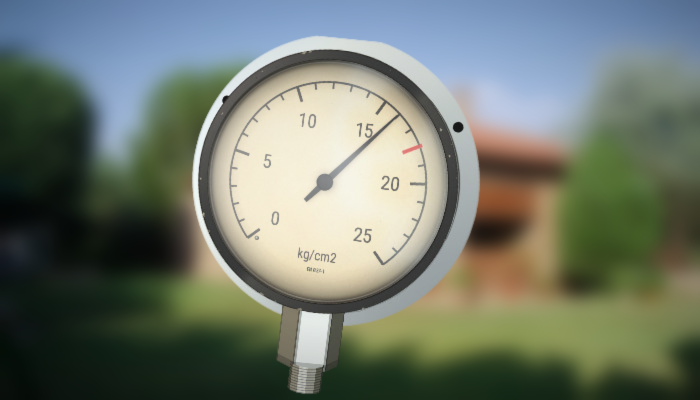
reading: {"value": 16, "unit": "kg/cm²"}
